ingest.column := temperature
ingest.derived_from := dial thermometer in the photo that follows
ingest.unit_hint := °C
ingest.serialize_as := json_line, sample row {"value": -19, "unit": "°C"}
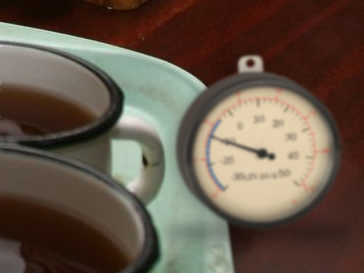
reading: {"value": -10, "unit": "°C"}
